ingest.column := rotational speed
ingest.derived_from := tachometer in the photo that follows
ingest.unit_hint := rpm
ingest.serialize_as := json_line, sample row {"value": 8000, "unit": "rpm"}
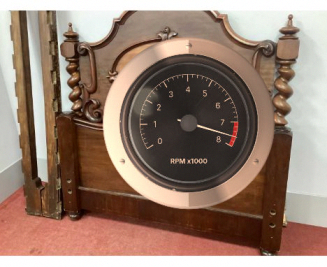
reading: {"value": 7600, "unit": "rpm"}
